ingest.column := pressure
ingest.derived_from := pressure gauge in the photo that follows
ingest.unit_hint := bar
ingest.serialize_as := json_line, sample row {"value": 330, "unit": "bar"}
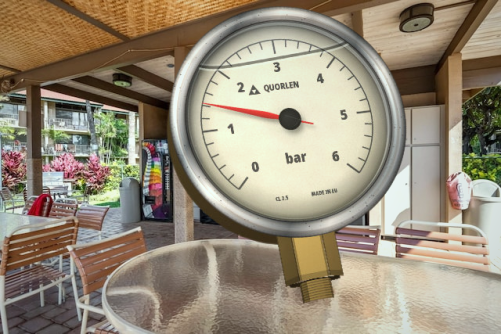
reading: {"value": 1.4, "unit": "bar"}
